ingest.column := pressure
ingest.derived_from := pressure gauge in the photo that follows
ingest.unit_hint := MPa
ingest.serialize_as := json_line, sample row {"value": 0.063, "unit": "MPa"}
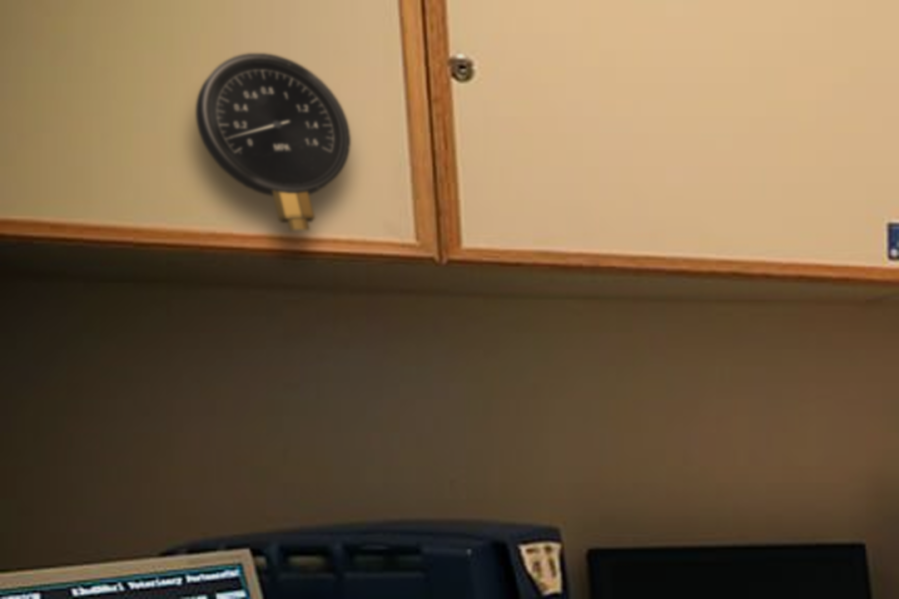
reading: {"value": 0.1, "unit": "MPa"}
